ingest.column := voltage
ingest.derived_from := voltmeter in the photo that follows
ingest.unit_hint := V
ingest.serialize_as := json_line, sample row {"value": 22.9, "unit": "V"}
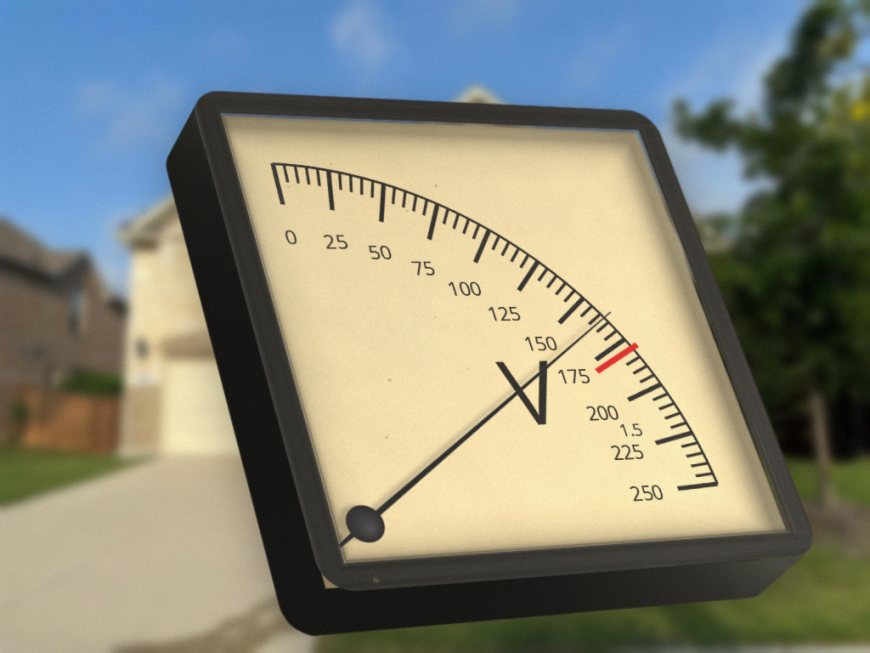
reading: {"value": 162.5, "unit": "V"}
